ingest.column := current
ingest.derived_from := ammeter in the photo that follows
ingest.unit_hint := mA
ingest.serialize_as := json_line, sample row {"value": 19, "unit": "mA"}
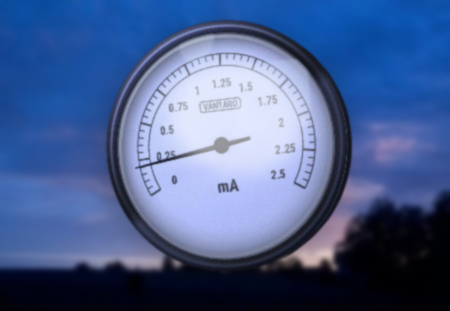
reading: {"value": 0.2, "unit": "mA"}
